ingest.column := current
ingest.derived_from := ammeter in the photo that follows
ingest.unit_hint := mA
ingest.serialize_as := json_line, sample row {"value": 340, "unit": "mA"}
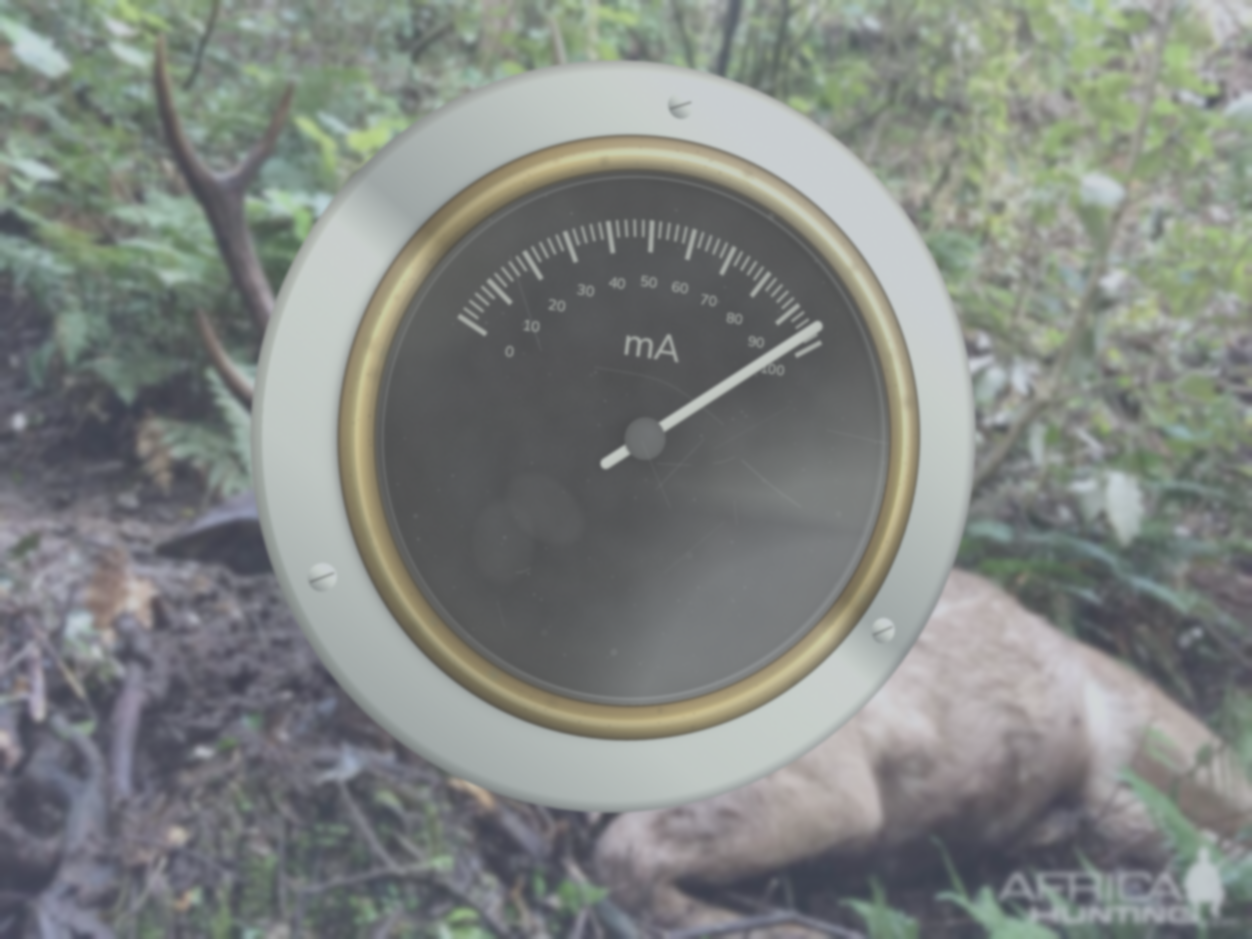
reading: {"value": 96, "unit": "mA"}
